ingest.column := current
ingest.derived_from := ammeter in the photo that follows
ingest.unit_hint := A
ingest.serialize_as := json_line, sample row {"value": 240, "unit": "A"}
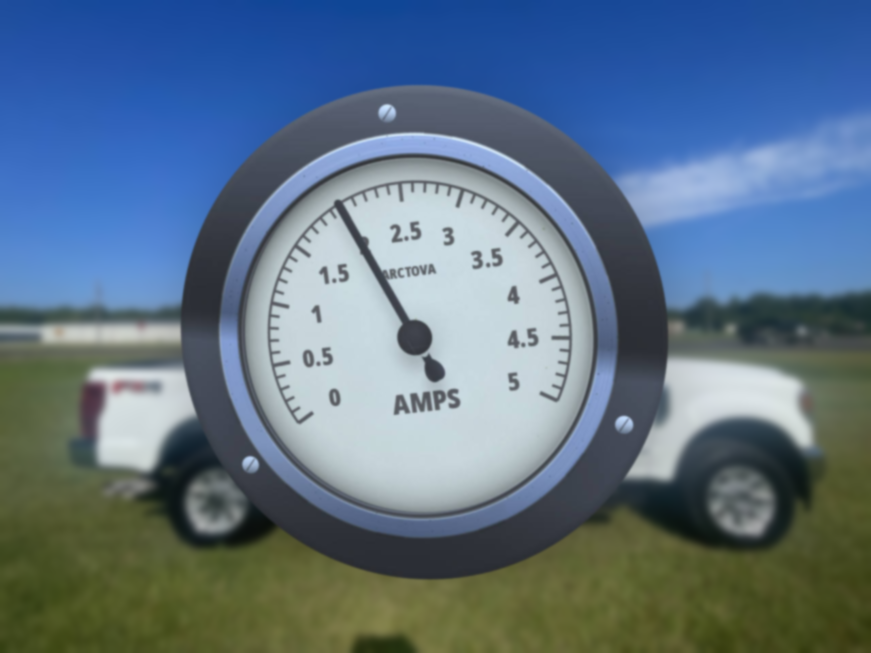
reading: {"value": 2, "unit": "A"}
